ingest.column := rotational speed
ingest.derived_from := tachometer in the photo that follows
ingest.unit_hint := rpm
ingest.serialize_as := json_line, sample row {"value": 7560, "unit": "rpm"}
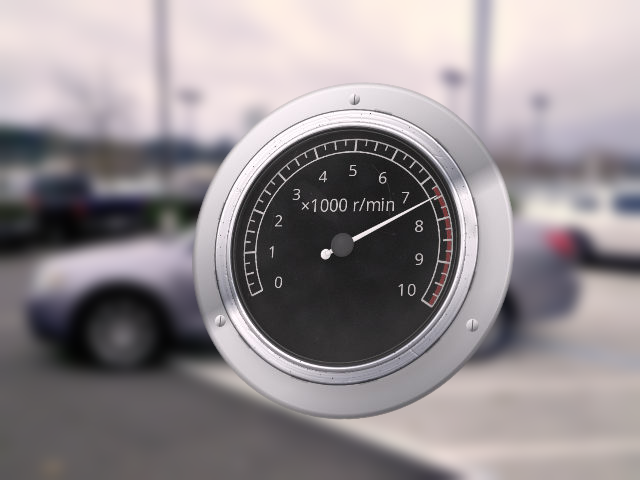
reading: {"value": 7500, "unit": "rpm"}
